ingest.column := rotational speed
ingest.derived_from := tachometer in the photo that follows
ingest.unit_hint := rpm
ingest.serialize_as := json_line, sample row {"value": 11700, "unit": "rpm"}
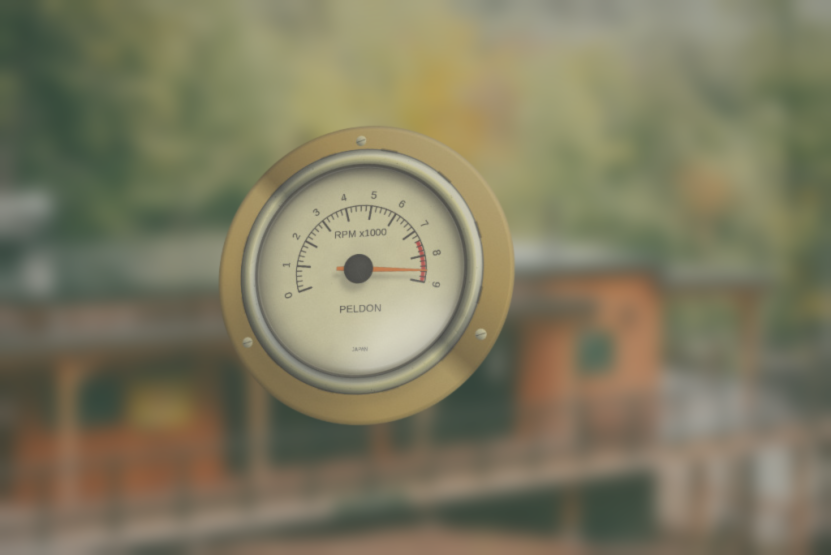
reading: {"value": 8600, "unit": "rpm"}
